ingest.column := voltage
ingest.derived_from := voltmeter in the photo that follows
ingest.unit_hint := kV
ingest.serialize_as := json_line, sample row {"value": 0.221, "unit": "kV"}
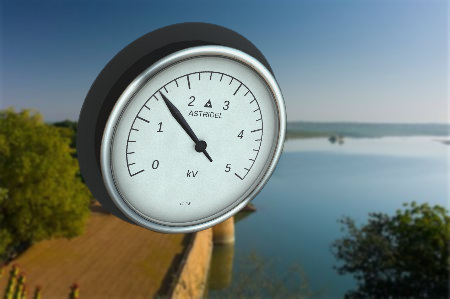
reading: {"value": 1.5, "unit": "kV"}
